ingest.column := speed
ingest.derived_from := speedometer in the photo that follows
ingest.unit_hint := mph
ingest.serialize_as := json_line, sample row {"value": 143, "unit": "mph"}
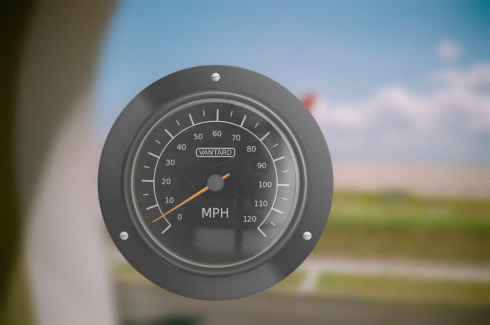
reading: {"value": 5, "unit": "mph"}
